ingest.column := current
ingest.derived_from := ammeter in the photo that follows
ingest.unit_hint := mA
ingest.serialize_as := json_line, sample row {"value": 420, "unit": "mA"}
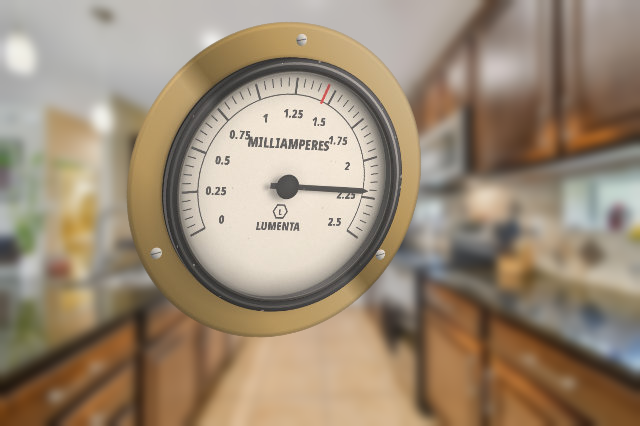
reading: {"value": 2.2, "unit": "mA"}
